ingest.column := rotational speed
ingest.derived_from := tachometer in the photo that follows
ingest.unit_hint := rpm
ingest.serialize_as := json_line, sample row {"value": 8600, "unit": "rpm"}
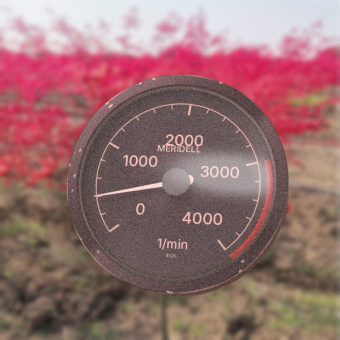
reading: {"value": 400, "unit": "rpm"}
